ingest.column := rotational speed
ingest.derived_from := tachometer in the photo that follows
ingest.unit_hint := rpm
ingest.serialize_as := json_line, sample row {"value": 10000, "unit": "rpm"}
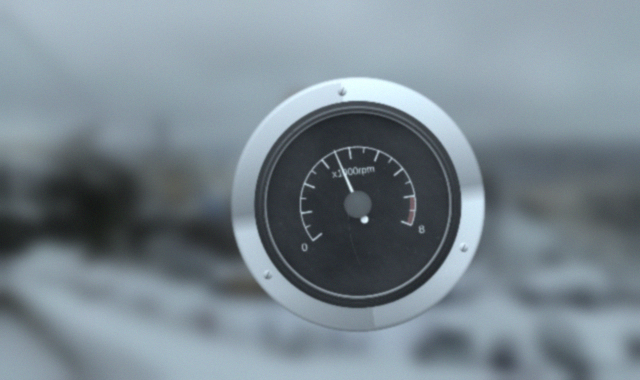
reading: {"value": 3500, "unit": "rpm"}
